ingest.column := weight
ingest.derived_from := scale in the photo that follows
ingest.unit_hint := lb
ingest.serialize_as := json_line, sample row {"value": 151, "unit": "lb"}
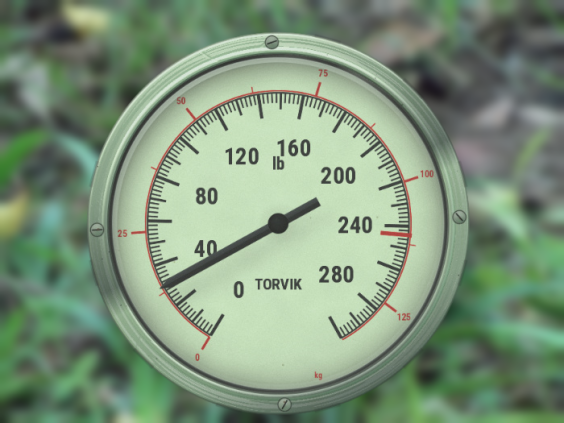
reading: {"value": 30, "unit": "lb"}
